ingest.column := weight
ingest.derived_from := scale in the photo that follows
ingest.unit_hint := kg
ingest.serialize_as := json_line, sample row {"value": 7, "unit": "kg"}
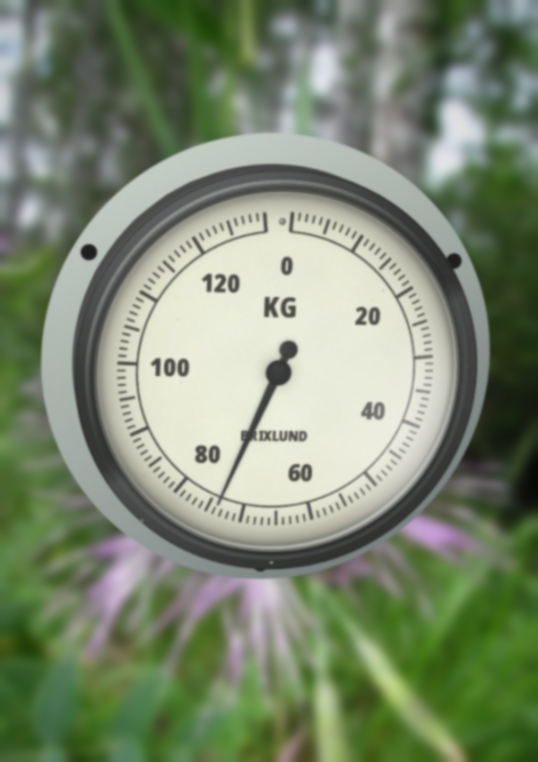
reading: {"value": 74, "unit": "kg"}
